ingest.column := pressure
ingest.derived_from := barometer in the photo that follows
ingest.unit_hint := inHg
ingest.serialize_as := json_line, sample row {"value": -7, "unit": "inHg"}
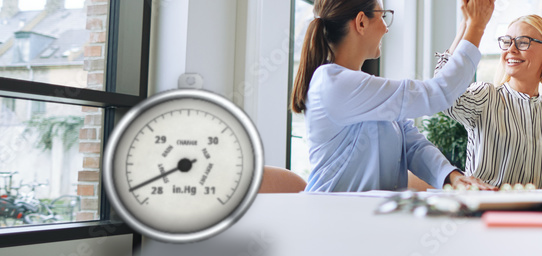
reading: {"value": 28.2, "unit": "inHg"}
